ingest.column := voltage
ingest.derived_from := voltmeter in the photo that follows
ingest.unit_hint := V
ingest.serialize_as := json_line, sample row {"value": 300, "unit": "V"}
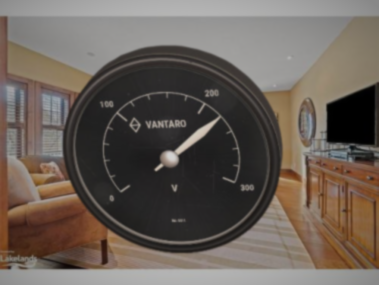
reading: {"value": 220, "unit": "V"}
